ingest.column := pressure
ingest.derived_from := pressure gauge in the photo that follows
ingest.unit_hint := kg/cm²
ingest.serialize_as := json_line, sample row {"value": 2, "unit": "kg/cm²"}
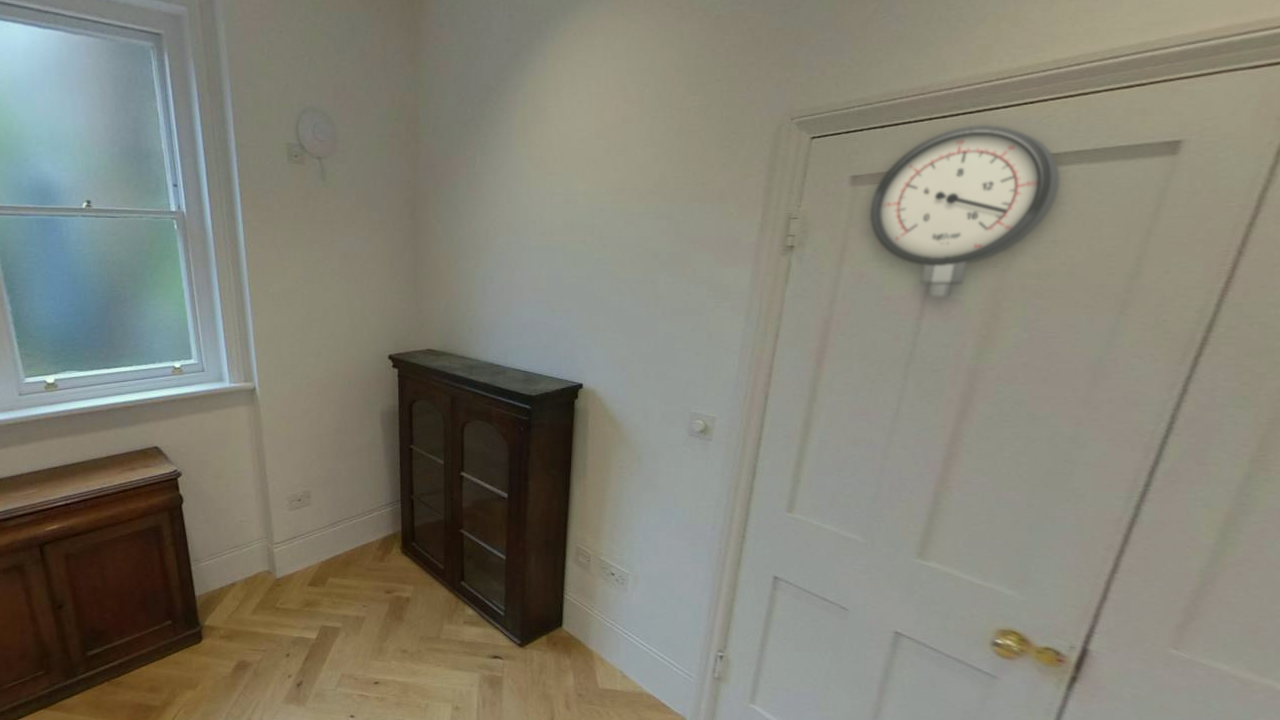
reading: {"value": 14.5, "unit": "kg/cm²"}
